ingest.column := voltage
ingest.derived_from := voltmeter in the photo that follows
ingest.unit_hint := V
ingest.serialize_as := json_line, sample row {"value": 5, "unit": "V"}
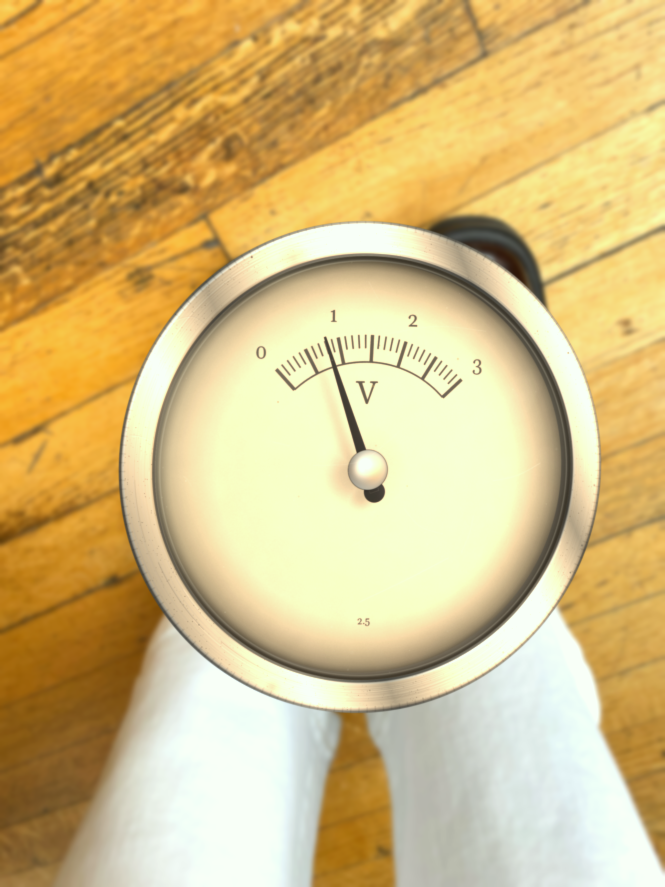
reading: {"value": 0.8, "unit": "V"}
